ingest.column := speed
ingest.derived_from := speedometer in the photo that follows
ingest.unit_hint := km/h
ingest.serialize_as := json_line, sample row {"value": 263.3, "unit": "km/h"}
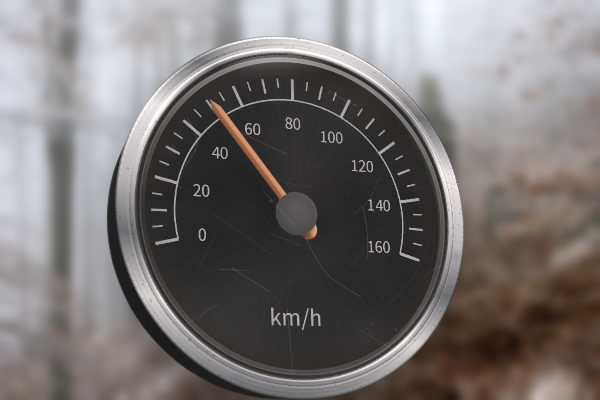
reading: {"value": 50, "unit": "km/h"}
